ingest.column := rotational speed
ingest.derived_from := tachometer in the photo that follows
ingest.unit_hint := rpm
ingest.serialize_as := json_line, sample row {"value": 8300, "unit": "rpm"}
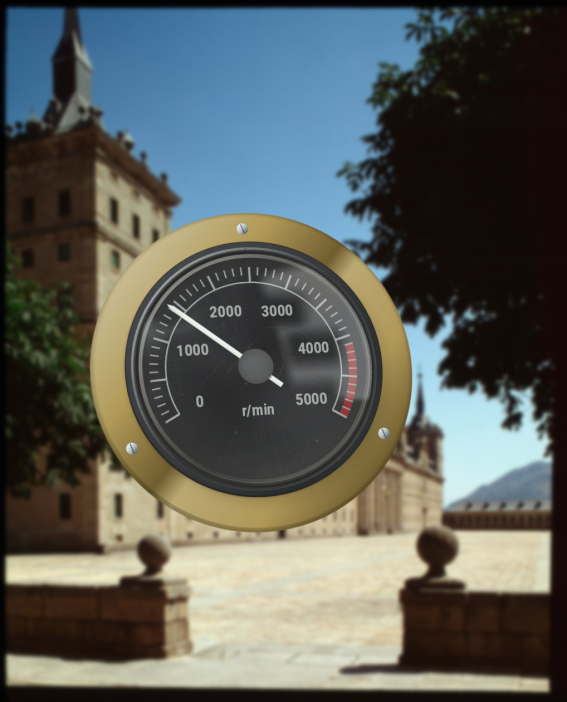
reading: {"value": 1400, "unit": "rpm"}
